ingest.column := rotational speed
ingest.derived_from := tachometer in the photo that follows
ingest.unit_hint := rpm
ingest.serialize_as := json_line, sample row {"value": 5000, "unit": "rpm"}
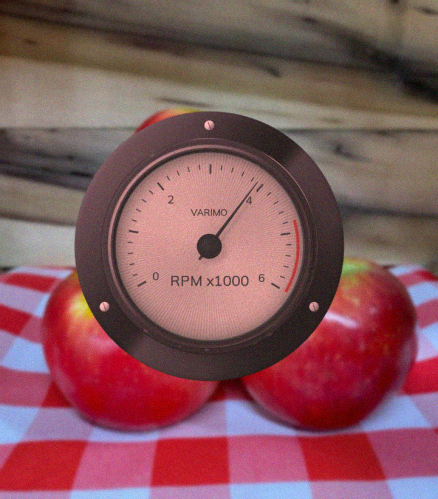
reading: {"value": 3900, "unit": "rpm"}
